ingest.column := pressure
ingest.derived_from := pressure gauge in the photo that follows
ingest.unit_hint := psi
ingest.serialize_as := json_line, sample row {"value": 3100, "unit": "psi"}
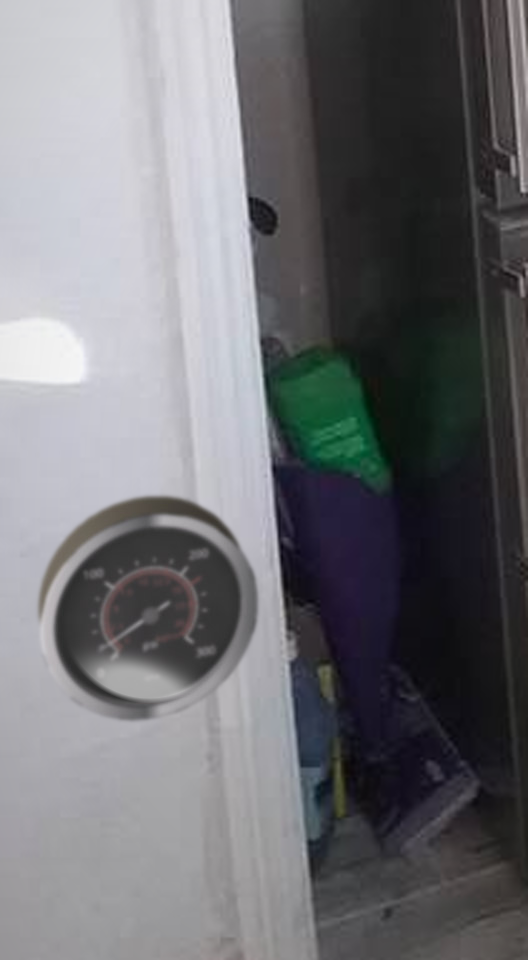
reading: {"value": 20, "unit": "psi"}
